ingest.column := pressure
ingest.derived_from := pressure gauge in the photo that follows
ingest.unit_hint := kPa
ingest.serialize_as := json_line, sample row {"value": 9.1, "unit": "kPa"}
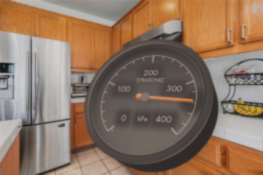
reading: {"value": 340, "unit": "kPa"}
